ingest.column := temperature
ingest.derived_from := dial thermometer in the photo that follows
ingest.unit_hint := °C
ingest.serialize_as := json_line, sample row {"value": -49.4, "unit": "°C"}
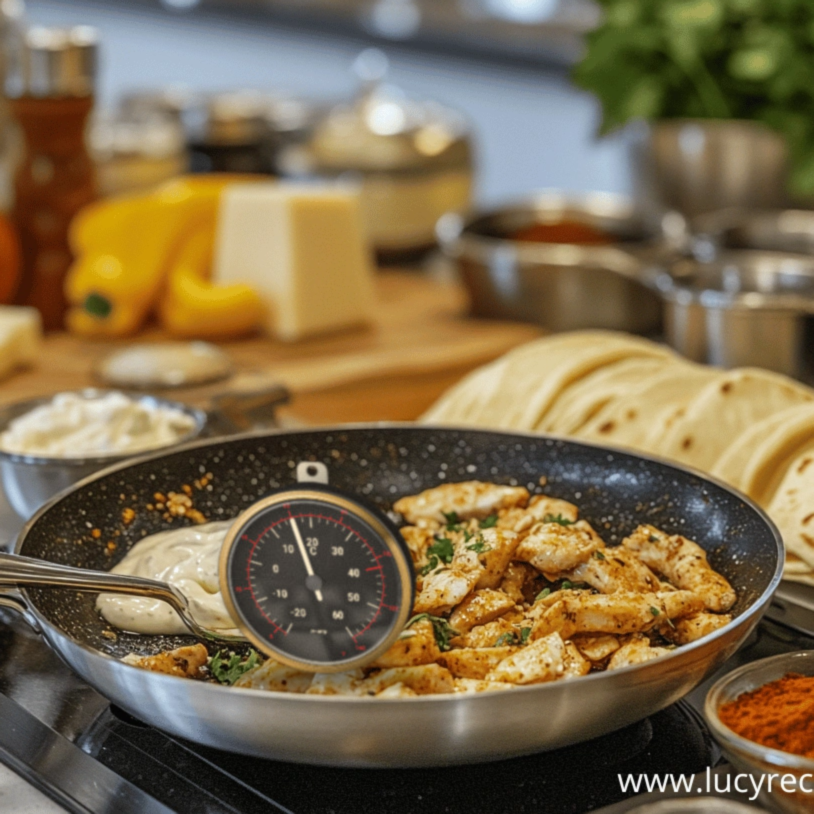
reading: {"value": 16, "unit": "°C"}
